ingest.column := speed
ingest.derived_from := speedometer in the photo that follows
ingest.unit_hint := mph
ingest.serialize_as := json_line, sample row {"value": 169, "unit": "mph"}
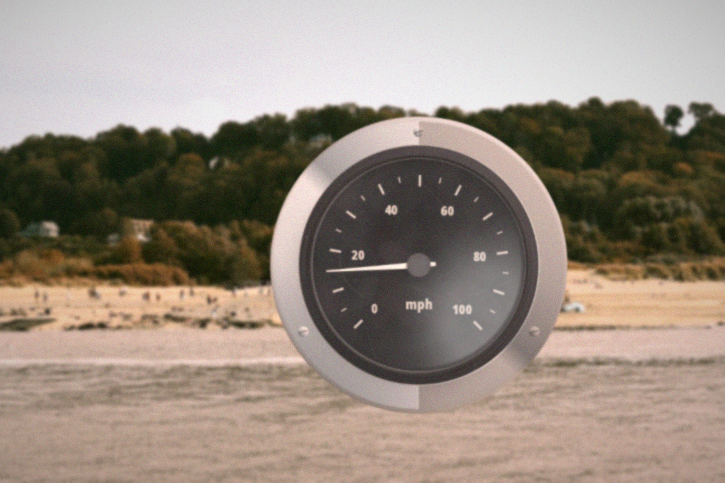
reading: {"value": 15, "unit": "mph"}
